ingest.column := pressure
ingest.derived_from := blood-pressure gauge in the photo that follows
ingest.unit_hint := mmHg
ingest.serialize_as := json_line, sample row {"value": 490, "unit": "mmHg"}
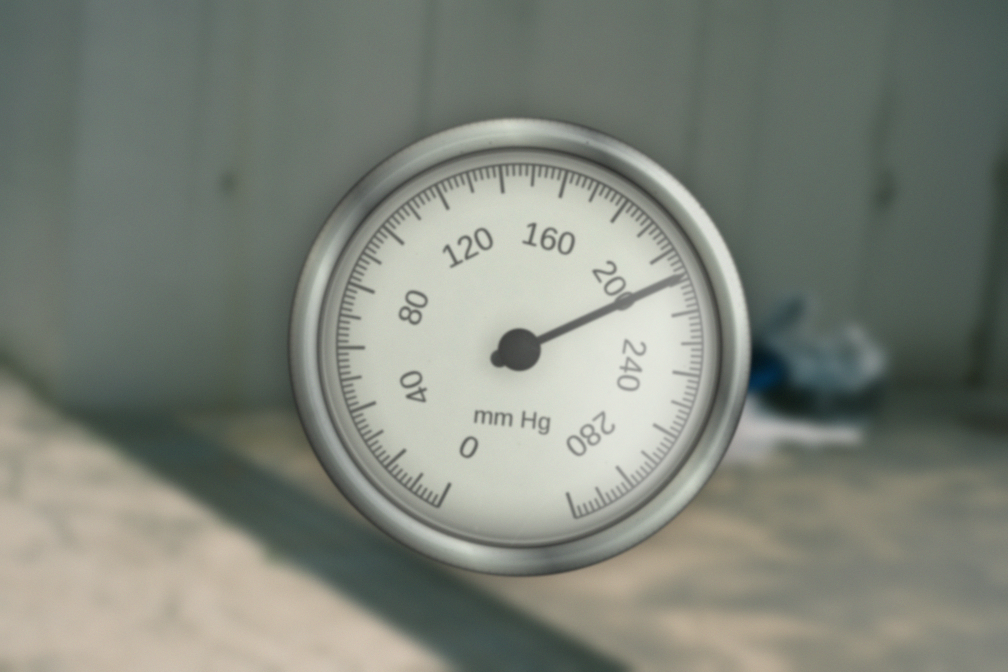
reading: {"value": 208, "unit": "mmHg"}
